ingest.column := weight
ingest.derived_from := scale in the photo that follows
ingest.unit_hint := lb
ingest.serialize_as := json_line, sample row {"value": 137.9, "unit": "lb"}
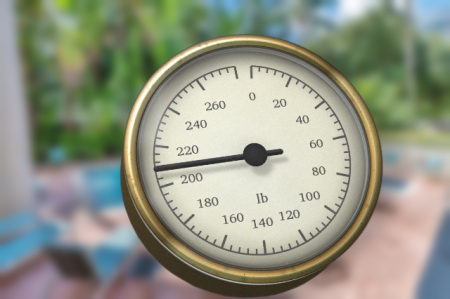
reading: {"value": 208, "unit": "lb"}
